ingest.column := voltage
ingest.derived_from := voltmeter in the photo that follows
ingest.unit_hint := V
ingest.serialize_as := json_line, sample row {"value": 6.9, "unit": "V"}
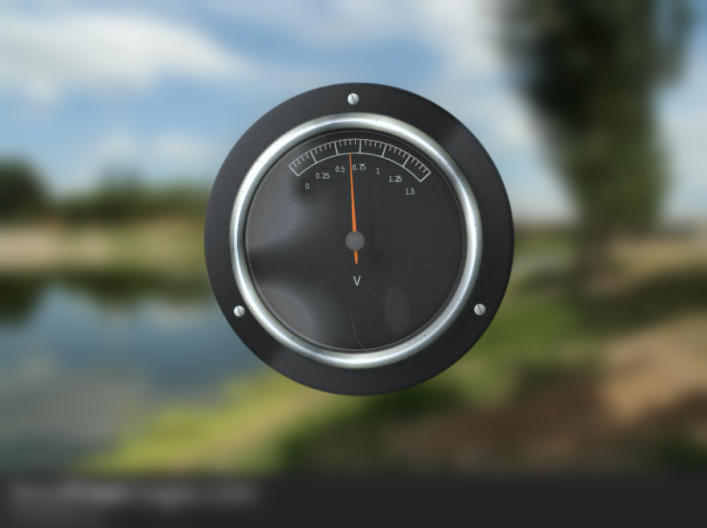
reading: {"value": 0.65, "unit": "V"}
